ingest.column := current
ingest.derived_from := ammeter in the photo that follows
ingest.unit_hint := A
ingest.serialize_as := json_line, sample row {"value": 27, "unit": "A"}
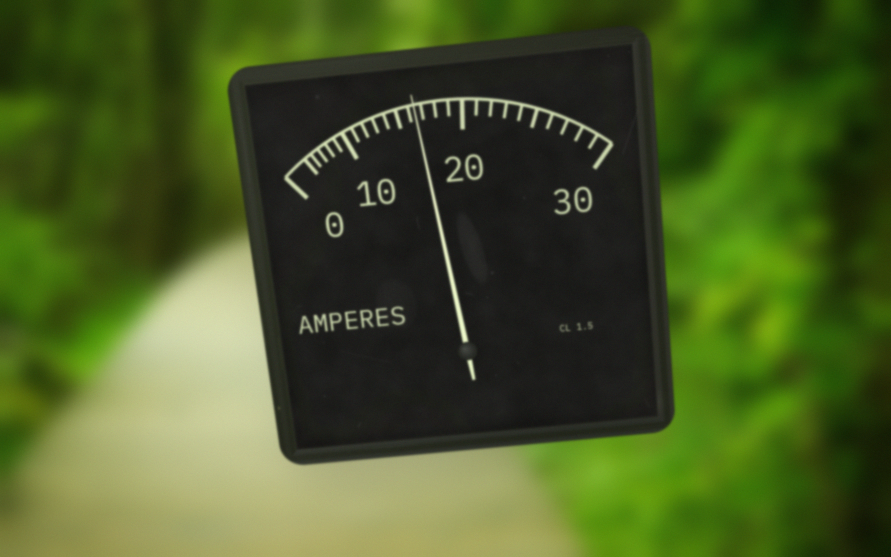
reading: {"value": 16.5, "unit": "A"}
